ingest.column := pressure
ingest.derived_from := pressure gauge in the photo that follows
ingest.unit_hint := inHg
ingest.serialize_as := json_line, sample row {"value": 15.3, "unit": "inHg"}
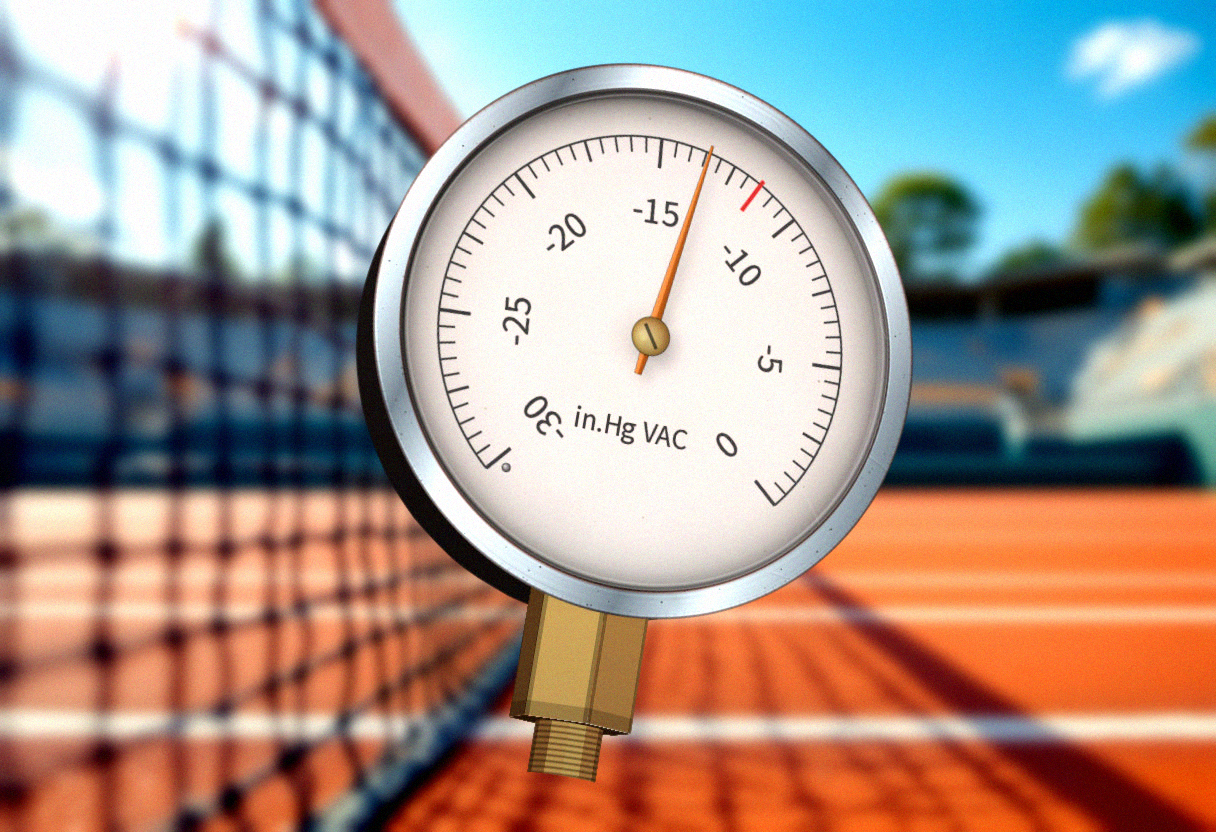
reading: {"value": -13.5, "unit": "inHg"}
